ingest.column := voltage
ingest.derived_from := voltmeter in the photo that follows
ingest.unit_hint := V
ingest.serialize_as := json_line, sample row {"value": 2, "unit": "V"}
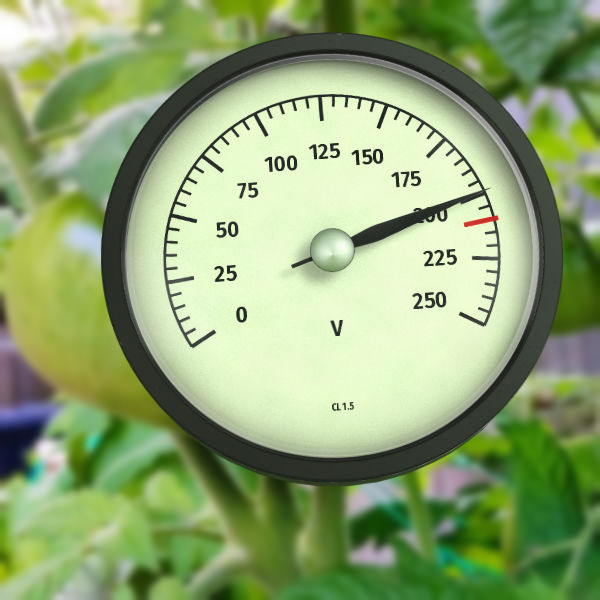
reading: {"value": 200, "unit": "V"}
